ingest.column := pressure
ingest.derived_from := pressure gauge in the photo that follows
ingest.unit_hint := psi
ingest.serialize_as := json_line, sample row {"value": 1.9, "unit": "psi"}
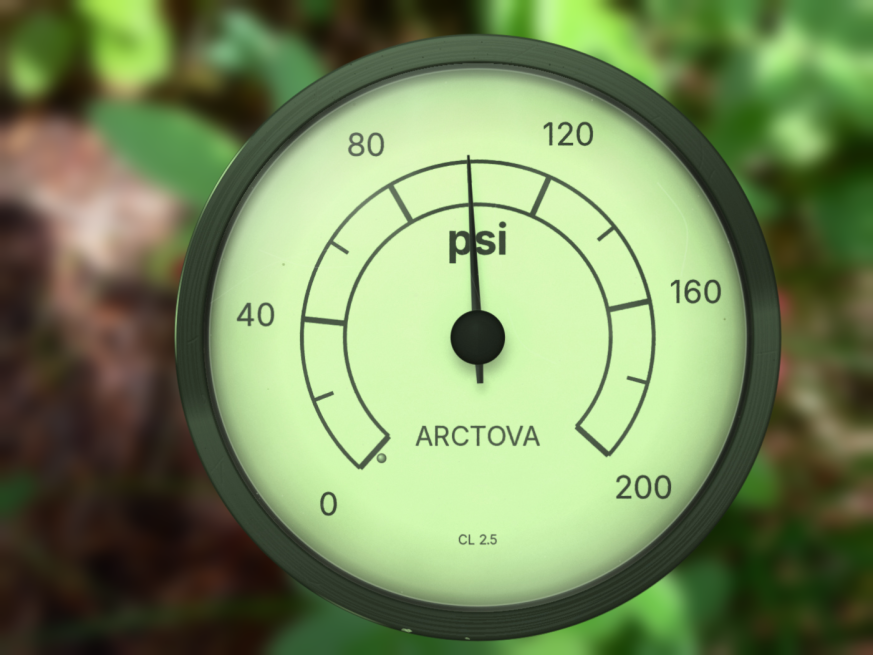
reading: {"value": 100, "unit": "psi"}
